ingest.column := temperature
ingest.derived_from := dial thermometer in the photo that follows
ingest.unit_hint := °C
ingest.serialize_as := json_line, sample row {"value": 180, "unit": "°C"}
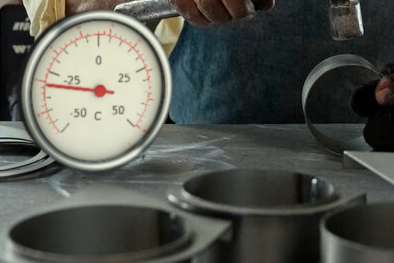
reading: {"value": -30, "unit": "°C"}
